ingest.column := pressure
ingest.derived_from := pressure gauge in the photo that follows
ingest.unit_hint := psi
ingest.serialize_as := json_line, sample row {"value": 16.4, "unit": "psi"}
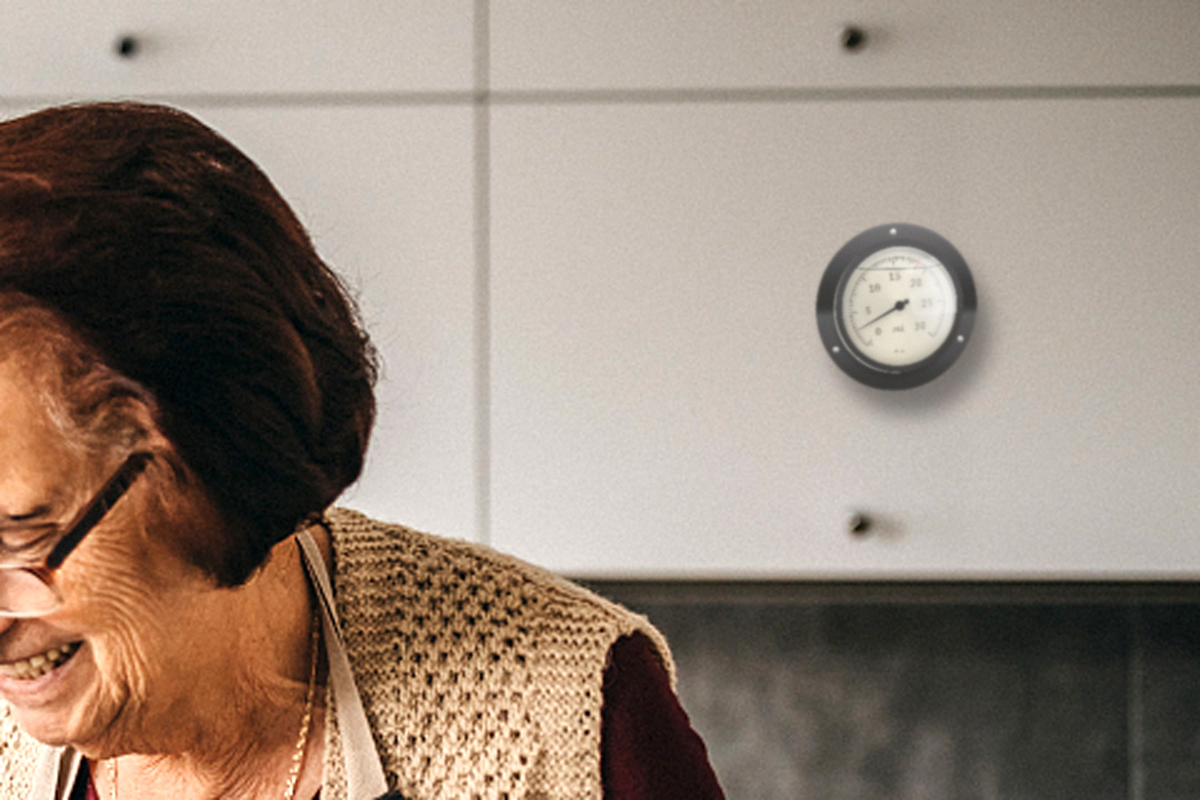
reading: {"value": 2.5, "unit": "psi"}
